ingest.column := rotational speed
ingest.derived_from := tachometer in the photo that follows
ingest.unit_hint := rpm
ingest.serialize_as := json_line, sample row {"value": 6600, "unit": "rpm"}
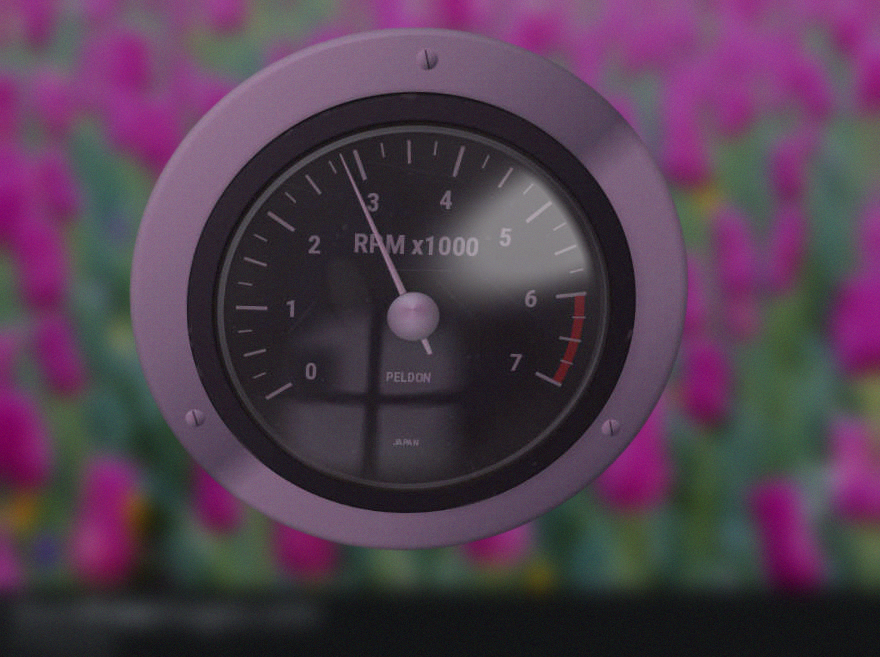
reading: {"value": 2875, "unit": "rpm"}
